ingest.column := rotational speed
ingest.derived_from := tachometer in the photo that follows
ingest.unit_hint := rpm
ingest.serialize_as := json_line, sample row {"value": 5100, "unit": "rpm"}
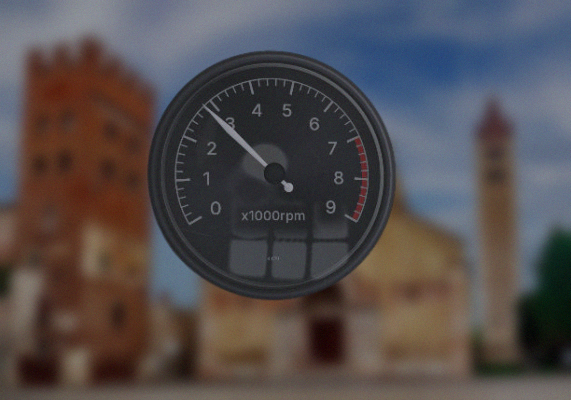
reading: {"value": 2800, "unit": "rpm"}
